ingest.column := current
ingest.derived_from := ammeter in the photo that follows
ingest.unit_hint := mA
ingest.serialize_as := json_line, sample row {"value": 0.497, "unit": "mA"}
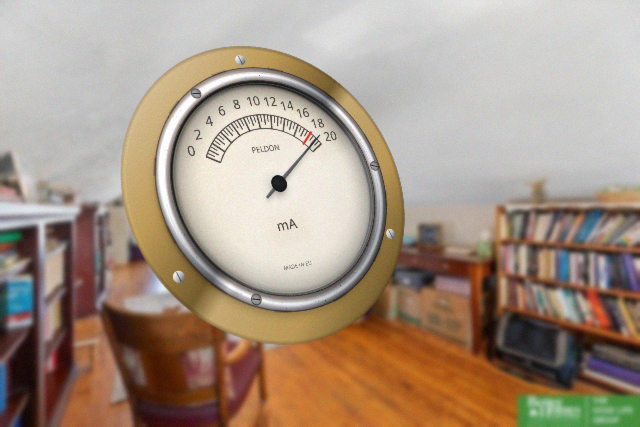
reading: {"value": 19, "unit": "mA"}
